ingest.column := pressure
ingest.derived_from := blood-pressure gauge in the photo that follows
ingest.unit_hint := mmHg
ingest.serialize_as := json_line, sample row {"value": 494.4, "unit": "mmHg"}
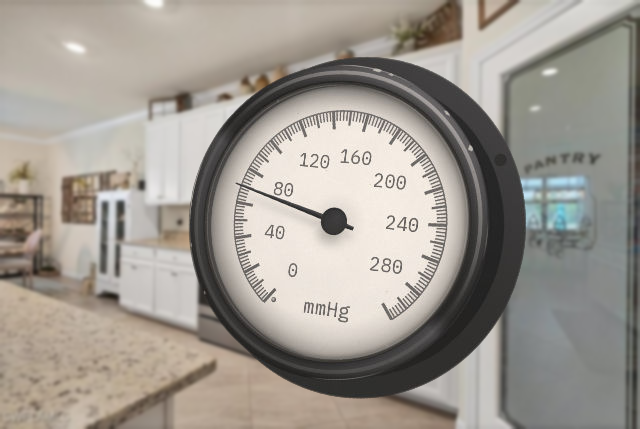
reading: {"value": 70, "unit": "mmHg"}
